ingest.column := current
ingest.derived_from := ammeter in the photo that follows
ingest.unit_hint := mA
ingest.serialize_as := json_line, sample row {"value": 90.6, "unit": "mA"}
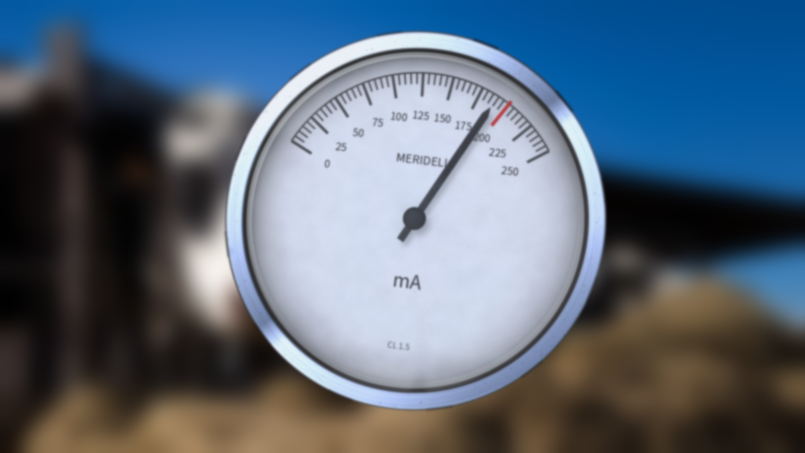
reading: {"value": 190, "unit": "mA"}
